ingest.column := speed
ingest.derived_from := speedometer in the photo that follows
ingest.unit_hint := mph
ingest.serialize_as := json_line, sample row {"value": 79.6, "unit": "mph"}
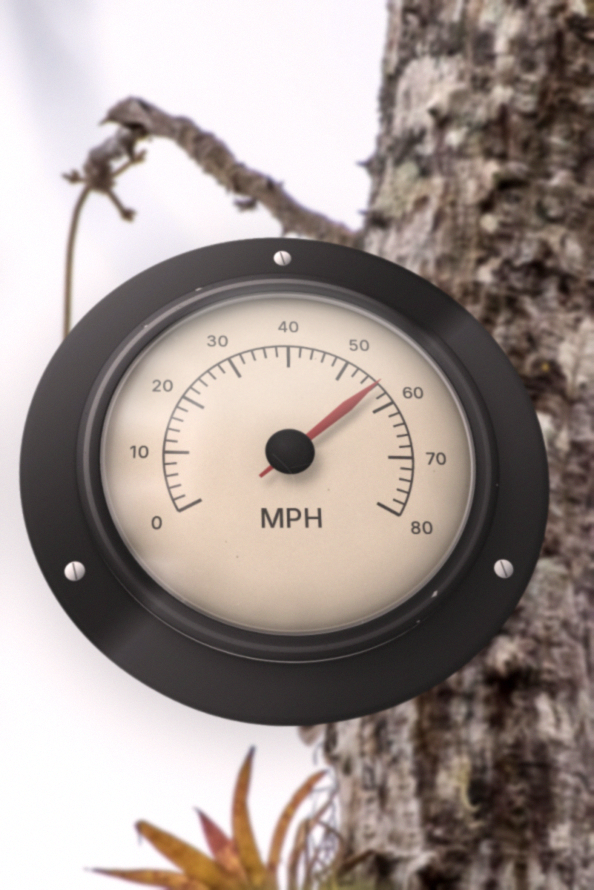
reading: {"value": 56, "unit": "mph"}
